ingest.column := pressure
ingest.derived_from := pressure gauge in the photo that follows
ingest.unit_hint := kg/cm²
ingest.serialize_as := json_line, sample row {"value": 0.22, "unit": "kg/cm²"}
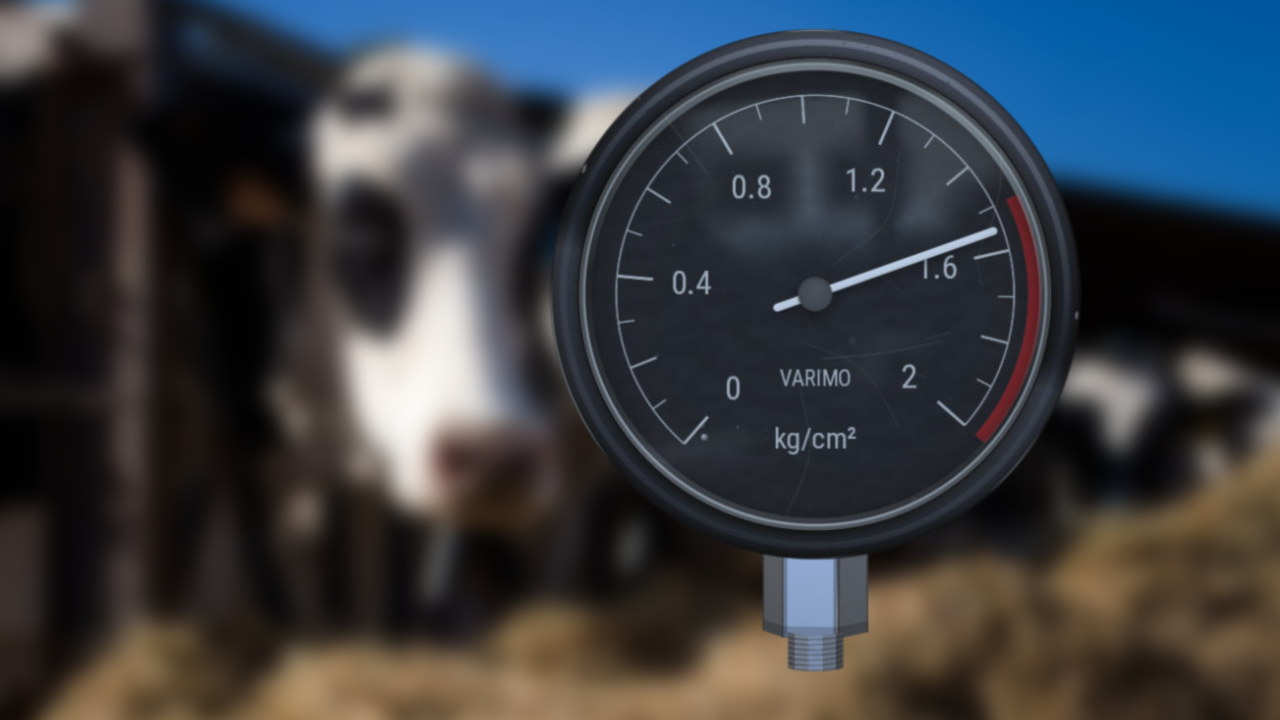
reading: {"value": 1.55, "unit": "kg/cm²"}
